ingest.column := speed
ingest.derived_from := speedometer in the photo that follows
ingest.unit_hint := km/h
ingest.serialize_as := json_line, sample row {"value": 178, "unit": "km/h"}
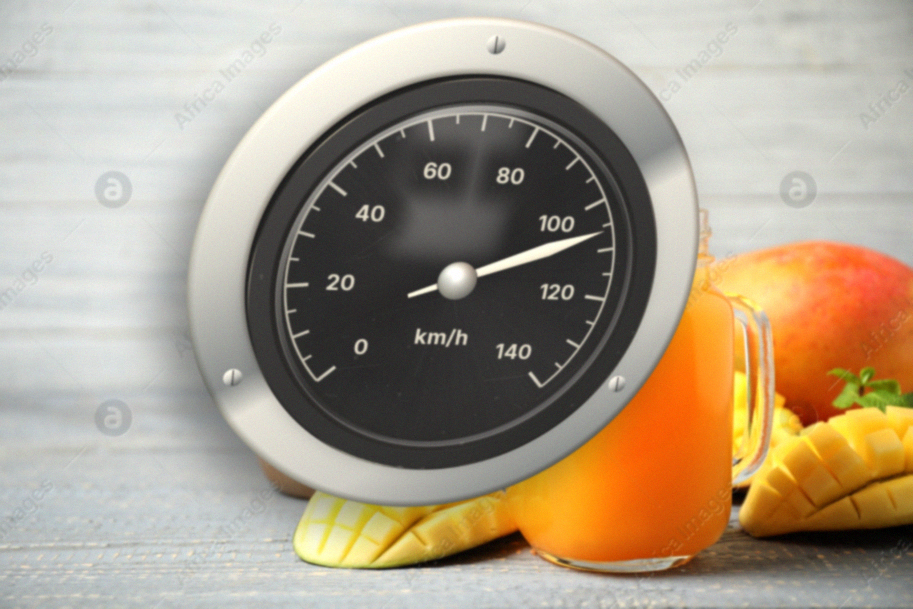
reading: {"value": 105, "unit": "km/h"}
